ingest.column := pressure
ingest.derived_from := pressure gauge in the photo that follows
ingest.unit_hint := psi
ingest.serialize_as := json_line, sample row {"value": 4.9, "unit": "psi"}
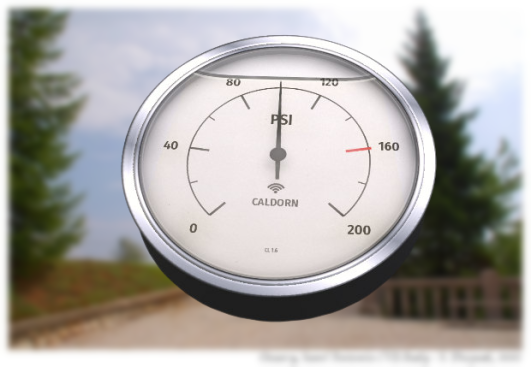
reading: {"value": 100, "unit": "psi"}
